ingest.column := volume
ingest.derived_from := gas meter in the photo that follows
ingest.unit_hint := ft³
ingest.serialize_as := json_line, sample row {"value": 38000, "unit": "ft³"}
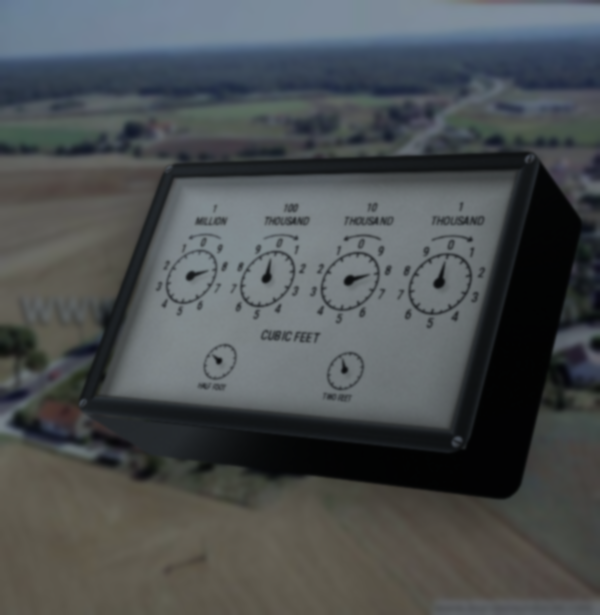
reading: {"value": 798000, "unit": "ft³"}
